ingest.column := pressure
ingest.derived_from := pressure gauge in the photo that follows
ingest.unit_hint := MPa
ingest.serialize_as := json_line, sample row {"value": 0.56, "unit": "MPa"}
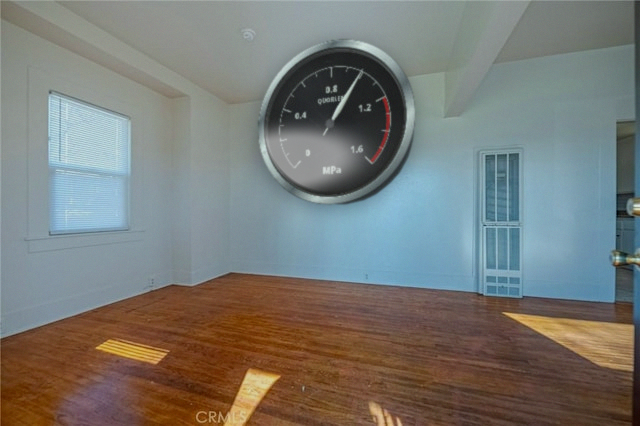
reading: {"value": 1, "unit": "MPa"}
